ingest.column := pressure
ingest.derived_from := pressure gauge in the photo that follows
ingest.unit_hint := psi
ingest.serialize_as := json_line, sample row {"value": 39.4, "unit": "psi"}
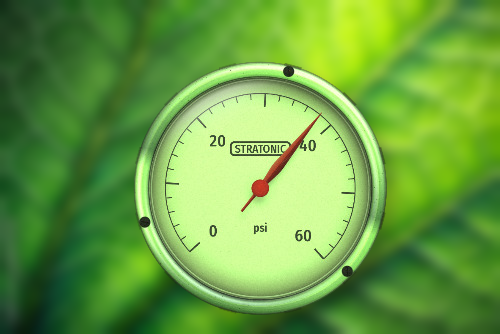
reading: {"value": 38, "unit": "psi"}
